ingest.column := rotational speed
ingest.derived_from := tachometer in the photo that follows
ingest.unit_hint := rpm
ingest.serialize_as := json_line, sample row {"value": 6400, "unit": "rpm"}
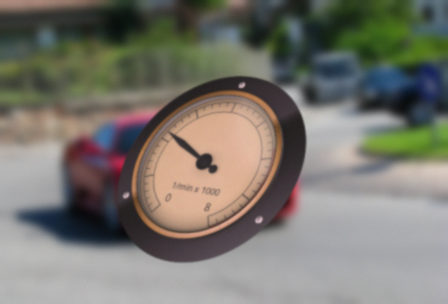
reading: {"value": 2200, "unit": "rpm"}
